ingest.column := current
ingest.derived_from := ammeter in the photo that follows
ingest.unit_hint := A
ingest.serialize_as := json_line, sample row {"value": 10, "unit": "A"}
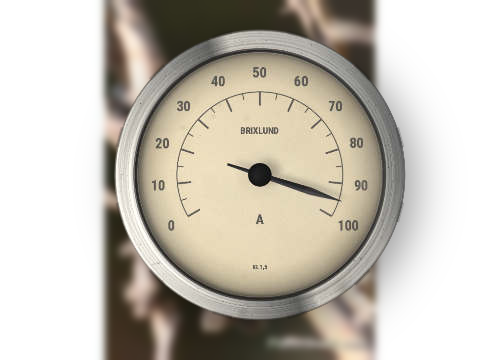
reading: {"value": 95, "unit": "A"}
